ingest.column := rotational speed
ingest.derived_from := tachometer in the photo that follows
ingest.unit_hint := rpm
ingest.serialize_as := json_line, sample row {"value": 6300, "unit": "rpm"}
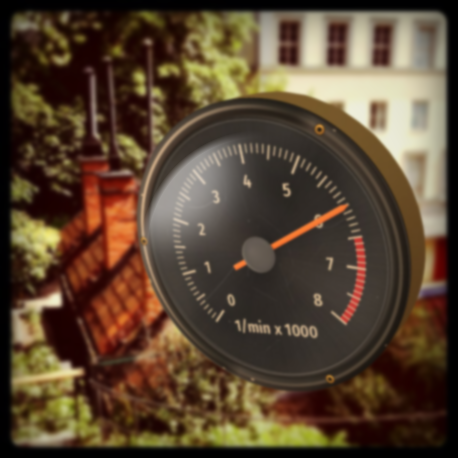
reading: {"value": 6000, "unit": "rpm"}
